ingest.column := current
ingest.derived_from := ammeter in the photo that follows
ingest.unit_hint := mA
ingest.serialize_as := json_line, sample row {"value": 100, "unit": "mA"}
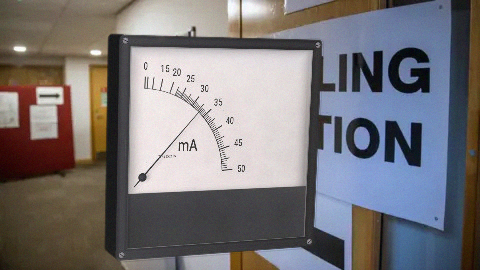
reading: {"value": 32.5, "unit": "mA"}
